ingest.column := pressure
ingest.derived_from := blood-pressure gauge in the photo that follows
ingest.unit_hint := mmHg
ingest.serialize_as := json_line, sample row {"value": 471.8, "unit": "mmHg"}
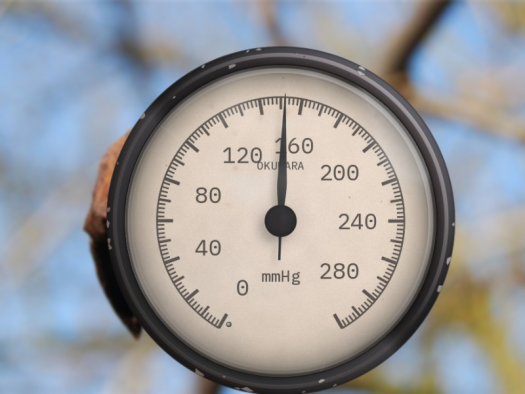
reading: {"value": 152, "unit": "mmHg"}
